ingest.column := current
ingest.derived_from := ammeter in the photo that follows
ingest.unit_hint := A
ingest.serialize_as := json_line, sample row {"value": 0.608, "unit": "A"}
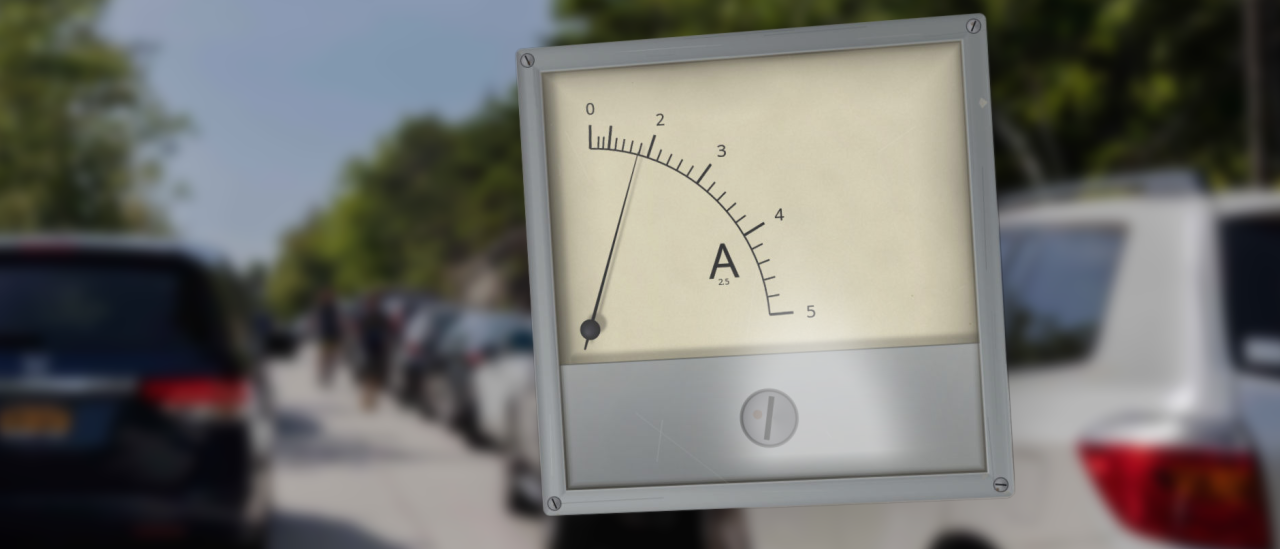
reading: {"value": 1.8, "unit": "A"}
